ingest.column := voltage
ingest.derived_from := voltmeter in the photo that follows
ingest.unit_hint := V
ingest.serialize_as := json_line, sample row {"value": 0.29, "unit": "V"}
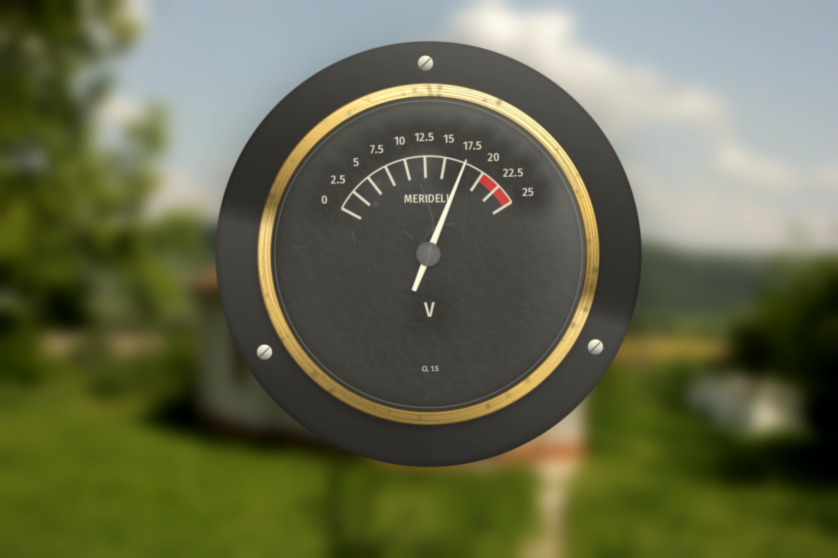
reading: {"value": 17.5, "unit": "V"}
